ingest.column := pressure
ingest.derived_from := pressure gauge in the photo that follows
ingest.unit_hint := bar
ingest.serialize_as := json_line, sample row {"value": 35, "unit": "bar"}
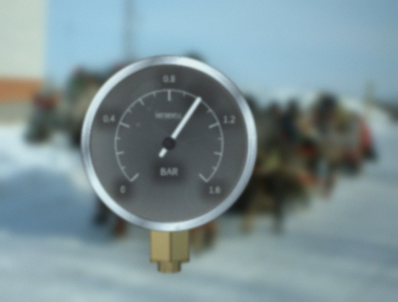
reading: {"value": 1, "unit": "bar"}
